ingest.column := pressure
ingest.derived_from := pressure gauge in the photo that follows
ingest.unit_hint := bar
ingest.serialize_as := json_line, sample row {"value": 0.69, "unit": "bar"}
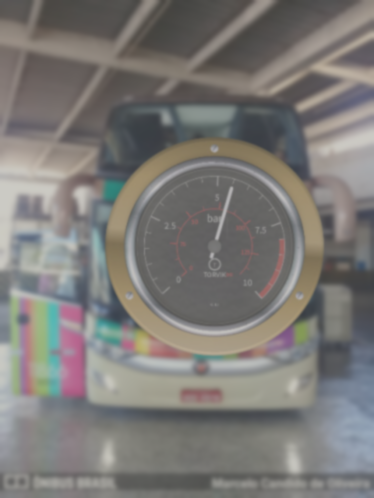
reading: {"value": 5.5, "unit": "bar"}
